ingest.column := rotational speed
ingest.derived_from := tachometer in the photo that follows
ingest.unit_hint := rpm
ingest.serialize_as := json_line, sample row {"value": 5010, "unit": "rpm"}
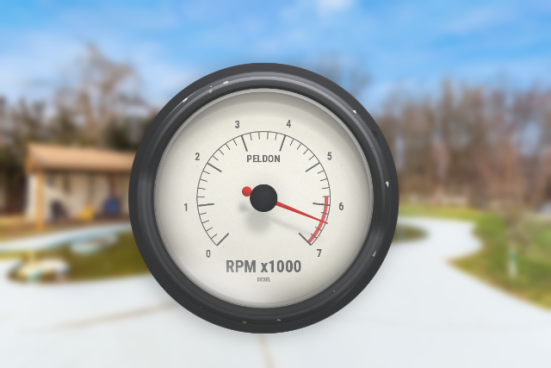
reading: {"value": 6400, "unit": "rpm"}
